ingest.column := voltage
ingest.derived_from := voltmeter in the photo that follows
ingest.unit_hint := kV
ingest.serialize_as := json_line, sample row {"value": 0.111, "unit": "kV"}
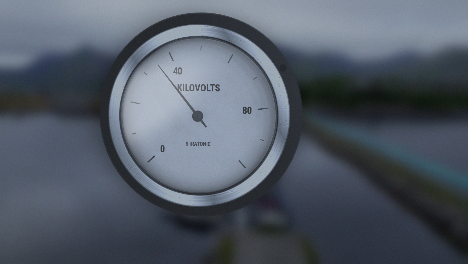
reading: {"value": 35, "unit": "kV"}
